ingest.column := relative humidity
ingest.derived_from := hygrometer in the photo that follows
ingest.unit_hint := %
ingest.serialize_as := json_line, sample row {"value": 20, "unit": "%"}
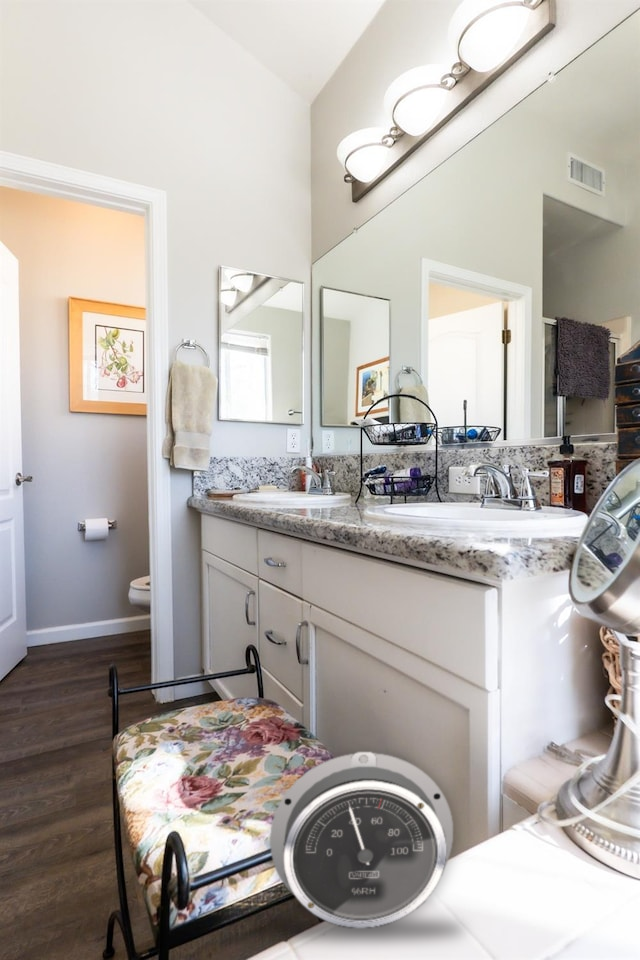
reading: {"value": 40, "unit": "%"}
